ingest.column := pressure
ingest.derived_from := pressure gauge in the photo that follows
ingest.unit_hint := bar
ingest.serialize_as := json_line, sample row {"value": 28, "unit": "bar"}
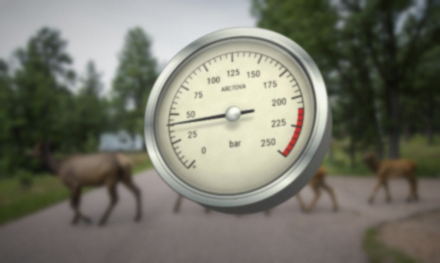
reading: {"value": 40, "unit": "bar"}
